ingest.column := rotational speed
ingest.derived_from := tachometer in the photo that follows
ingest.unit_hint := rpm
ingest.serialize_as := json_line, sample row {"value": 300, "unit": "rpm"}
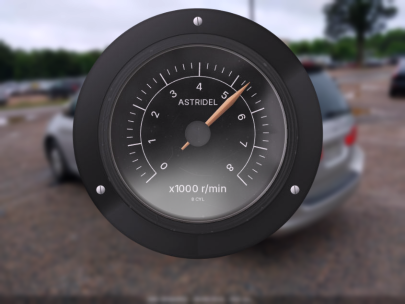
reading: {"value": 5300, "unit": "rpm"}
